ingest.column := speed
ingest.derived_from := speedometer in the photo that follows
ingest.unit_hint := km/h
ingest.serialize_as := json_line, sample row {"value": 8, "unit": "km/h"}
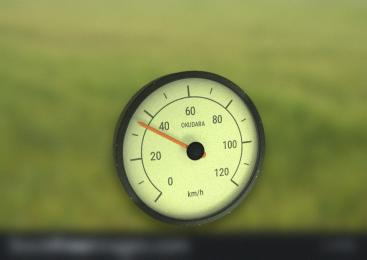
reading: {"value": 35, "unit": "km/h"}
